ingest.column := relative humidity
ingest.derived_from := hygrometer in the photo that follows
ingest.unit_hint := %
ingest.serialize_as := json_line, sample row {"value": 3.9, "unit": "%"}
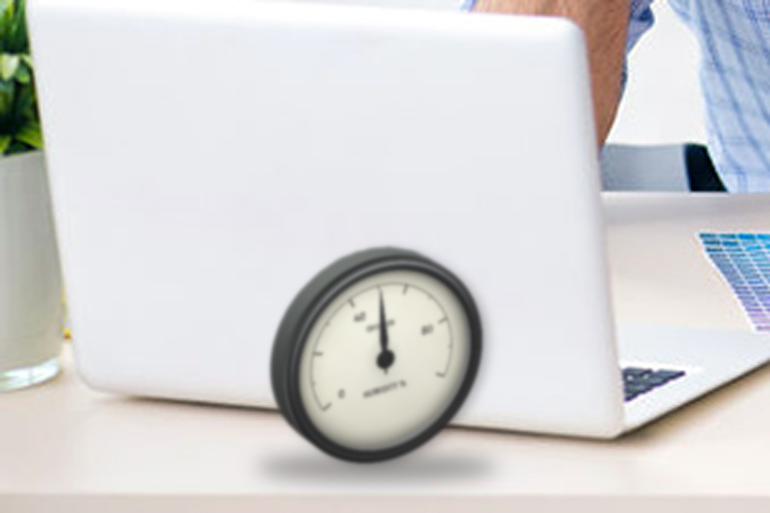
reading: {"value": 50, "unit": "%"}
